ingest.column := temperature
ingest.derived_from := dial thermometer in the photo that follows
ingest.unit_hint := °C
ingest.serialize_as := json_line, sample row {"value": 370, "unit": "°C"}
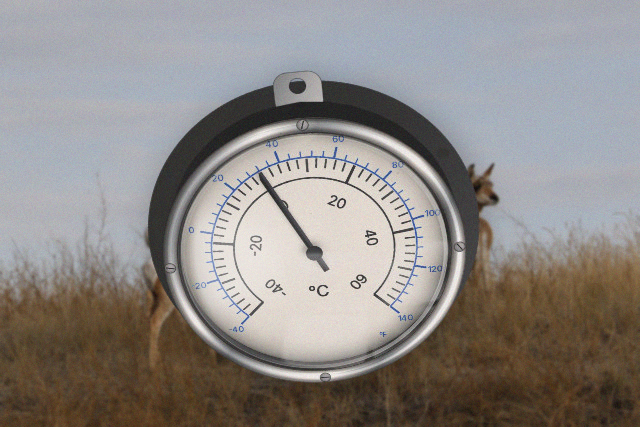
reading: {"value": 0, "unit": "°C"}
